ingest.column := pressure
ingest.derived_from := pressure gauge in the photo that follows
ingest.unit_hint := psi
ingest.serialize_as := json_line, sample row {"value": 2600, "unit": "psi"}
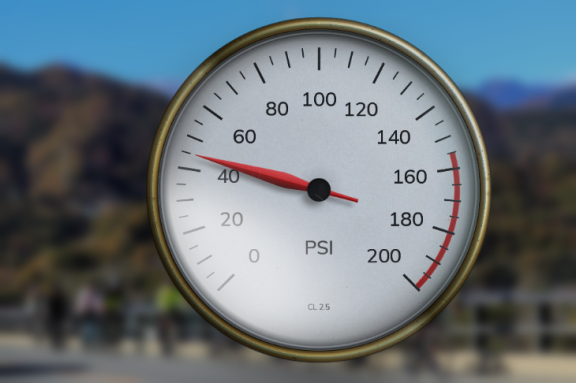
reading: {"value": 45, "unit": "psi"}
